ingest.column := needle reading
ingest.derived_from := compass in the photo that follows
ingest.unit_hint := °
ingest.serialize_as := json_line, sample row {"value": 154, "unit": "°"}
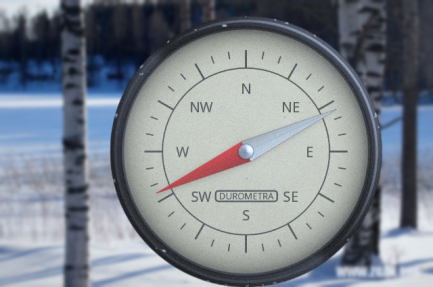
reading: {"value": 245, "unit": "°"}
